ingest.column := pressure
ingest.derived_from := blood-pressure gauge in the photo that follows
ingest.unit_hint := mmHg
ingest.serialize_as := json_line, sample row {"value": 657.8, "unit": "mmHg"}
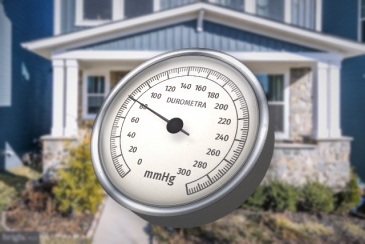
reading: {"value": 80, "unit": "mmHg"}
